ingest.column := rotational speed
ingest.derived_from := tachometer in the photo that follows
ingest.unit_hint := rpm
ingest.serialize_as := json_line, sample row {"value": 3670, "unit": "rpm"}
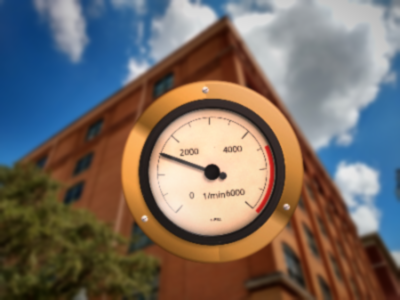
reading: {"value": 1500, "unit": "rpm"}
